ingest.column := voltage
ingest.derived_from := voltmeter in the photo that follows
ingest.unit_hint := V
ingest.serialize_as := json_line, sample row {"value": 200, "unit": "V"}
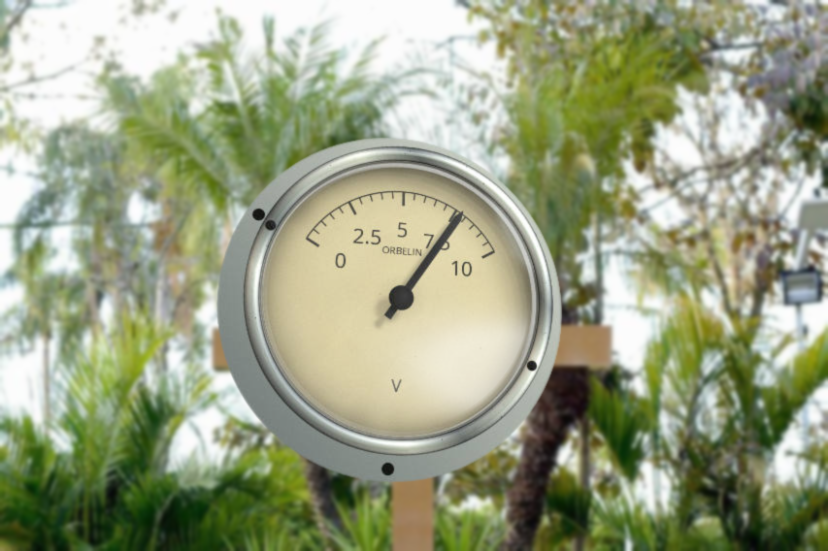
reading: {"value": 7.75, "unit": "V"}
